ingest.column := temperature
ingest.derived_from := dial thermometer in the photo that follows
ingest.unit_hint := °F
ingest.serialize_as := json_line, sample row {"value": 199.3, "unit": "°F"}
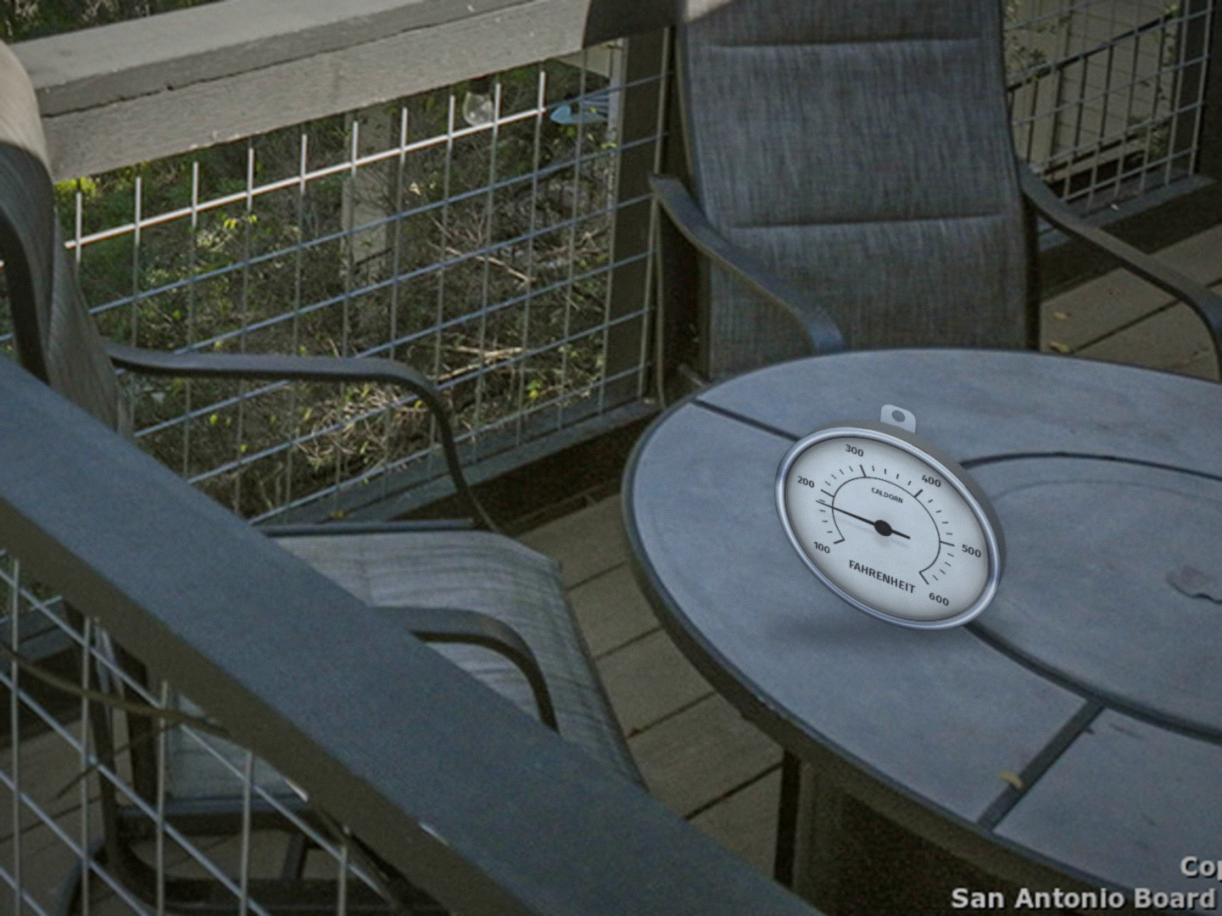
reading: {"value": 180, "unit": "°F"}
